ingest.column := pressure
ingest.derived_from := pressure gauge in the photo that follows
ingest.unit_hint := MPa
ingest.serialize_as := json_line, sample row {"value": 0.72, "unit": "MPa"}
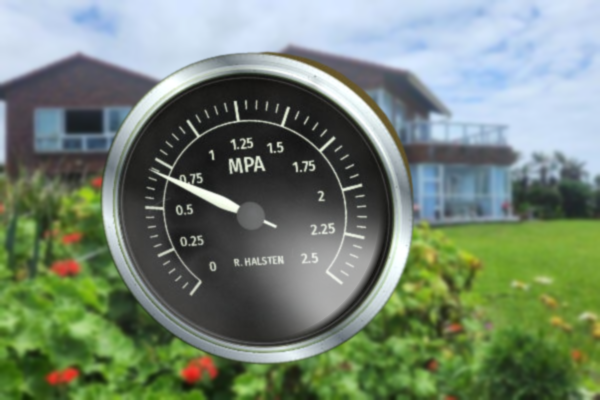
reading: {"value": 0.7, "unit": "MPa"}
